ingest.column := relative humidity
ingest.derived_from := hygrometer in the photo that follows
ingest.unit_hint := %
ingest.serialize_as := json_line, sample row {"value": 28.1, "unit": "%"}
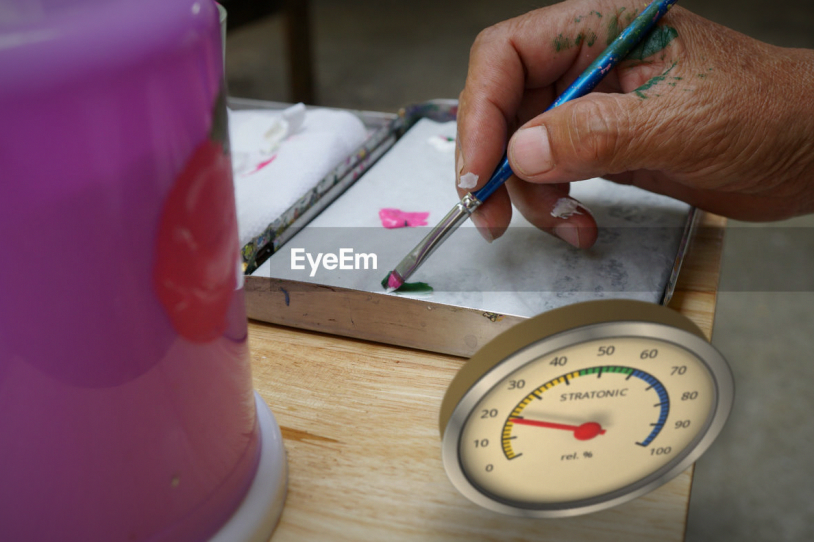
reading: {"value": 20, "unit": "%"}
